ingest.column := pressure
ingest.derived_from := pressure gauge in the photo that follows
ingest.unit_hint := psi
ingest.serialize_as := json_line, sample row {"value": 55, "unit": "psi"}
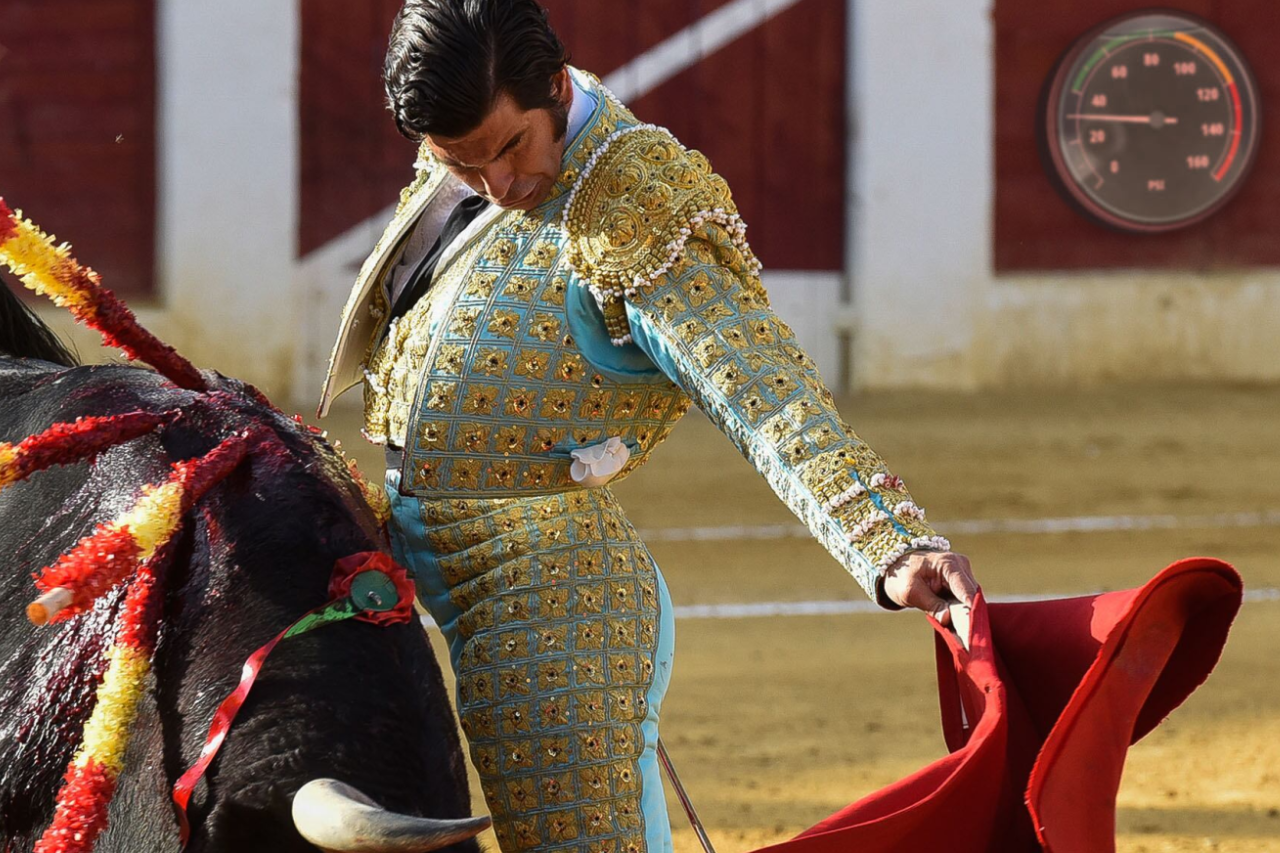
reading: {"value": 30, "unit": "psi"}
